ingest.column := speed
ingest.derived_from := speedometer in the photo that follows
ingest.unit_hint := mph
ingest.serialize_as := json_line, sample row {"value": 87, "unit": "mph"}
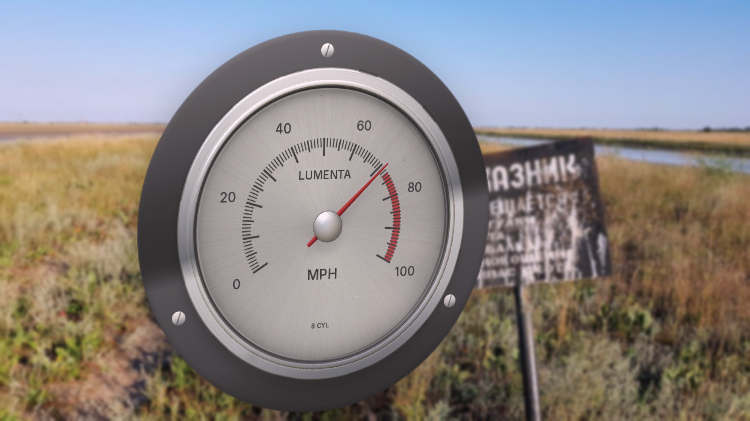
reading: {"value": 70, "unit": "mph"}
